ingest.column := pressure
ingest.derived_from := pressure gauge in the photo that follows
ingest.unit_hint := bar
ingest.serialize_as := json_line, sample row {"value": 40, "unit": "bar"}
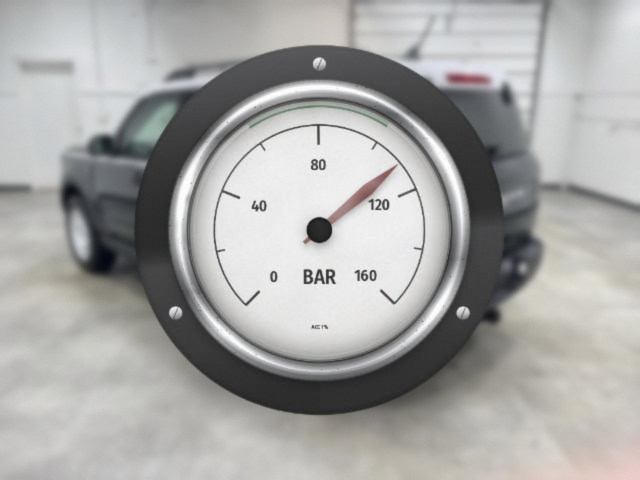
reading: {"value": 110, "unit": "bar"}
